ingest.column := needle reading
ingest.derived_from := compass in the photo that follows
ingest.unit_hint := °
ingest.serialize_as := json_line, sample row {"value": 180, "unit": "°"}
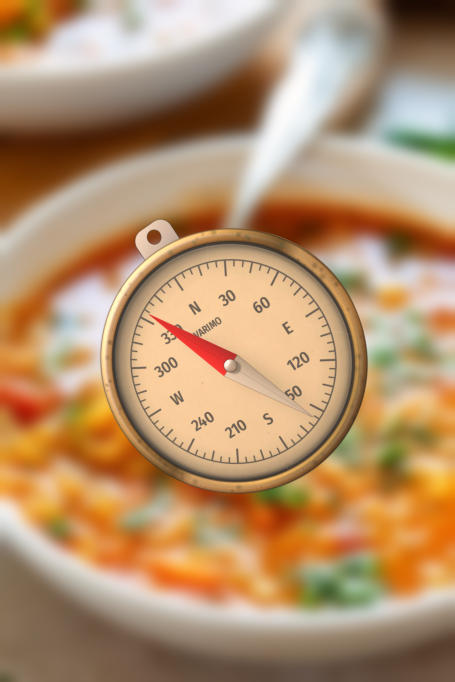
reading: {"value": 335, "unit": "°"}
